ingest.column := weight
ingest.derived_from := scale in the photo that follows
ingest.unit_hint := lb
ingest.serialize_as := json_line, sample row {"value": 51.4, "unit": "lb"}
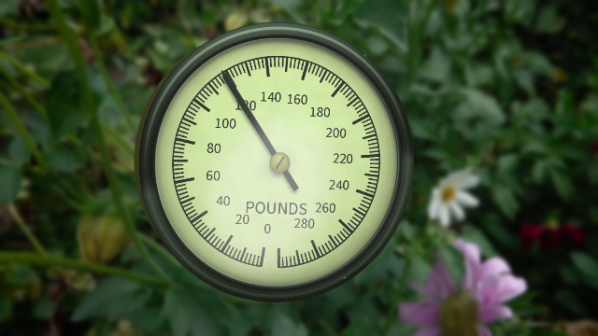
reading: {"value": 118, "unit": "lb"}
